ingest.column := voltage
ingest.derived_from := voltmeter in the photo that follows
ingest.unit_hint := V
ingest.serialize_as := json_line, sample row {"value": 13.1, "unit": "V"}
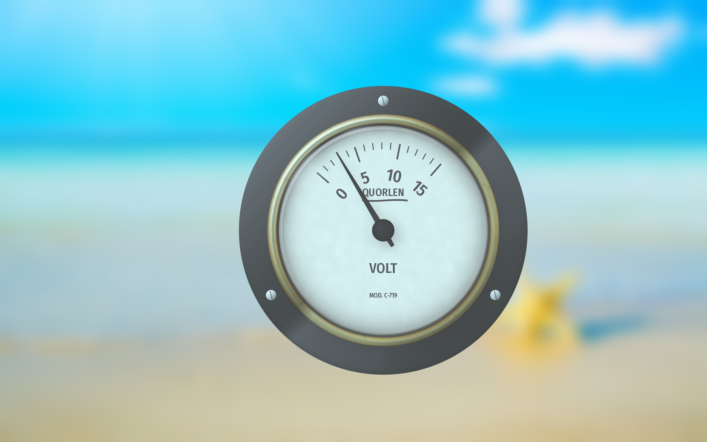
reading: {"value": 3, "unit": "V"}
